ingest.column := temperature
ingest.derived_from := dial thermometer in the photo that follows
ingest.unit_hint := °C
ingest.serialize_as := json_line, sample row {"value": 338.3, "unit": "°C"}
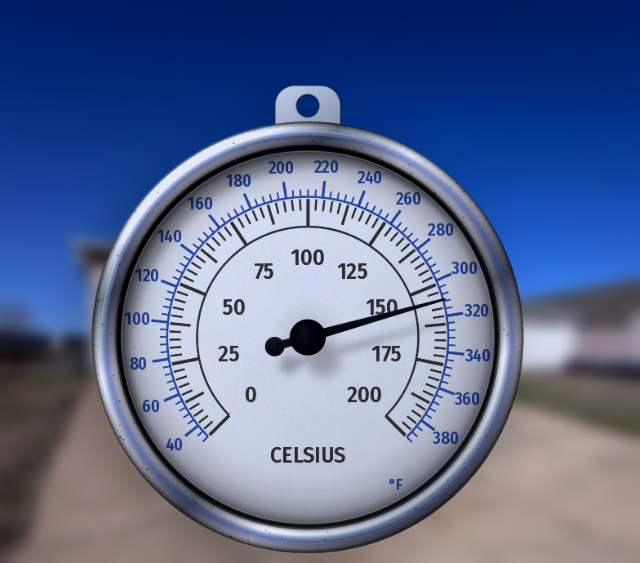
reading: {"value": 155, "unit": "°C"}
